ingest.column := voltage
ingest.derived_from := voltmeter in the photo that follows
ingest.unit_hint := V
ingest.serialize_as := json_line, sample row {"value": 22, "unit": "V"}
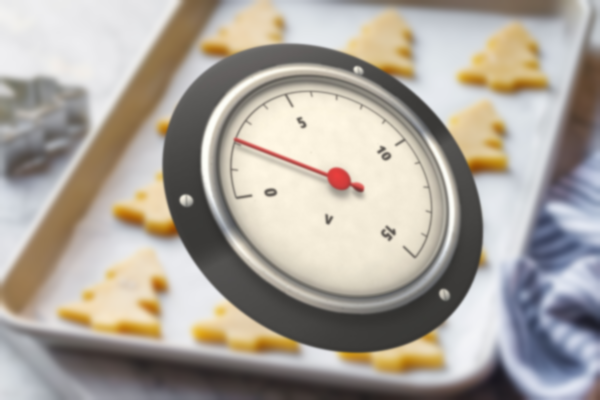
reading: {"value": 2, "unit": "V"}
